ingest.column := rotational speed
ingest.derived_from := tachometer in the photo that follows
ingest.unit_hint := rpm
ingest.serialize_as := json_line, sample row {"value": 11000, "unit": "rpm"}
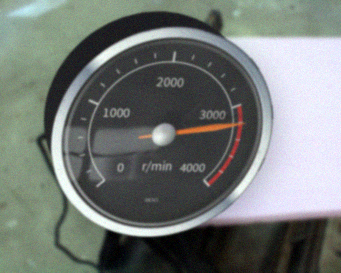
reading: {"value": 3200, "unit": "rpm"}
